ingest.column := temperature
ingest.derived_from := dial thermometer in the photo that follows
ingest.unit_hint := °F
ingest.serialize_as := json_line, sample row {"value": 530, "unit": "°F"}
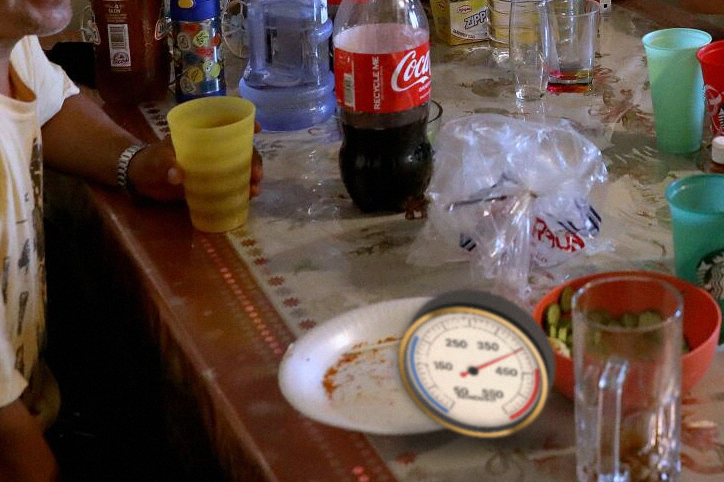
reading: {"value": 400, "unit": "°F"}
